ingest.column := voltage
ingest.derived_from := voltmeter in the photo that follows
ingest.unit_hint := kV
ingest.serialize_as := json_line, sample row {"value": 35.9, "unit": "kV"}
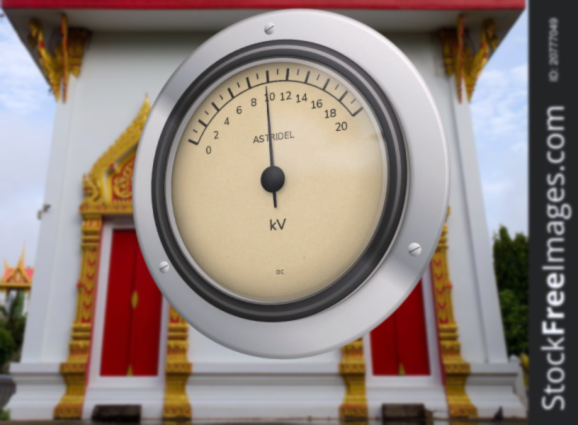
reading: {"value": 10, "unit": "kV"}
